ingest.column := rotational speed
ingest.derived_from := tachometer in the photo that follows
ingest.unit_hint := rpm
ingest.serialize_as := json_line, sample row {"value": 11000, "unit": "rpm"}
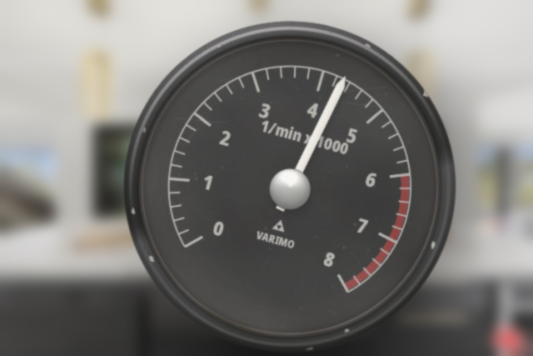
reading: {"value": 4300, "unit": "rpm"}
